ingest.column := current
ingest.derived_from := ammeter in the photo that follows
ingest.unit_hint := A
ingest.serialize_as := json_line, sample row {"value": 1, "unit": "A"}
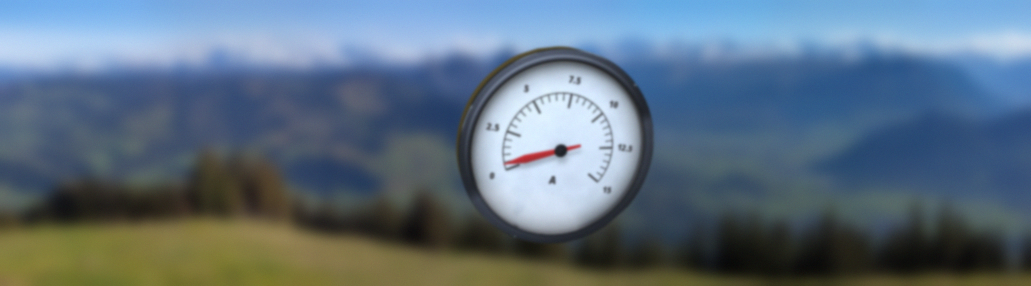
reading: {"value": 0.5, "unit": "A"}
